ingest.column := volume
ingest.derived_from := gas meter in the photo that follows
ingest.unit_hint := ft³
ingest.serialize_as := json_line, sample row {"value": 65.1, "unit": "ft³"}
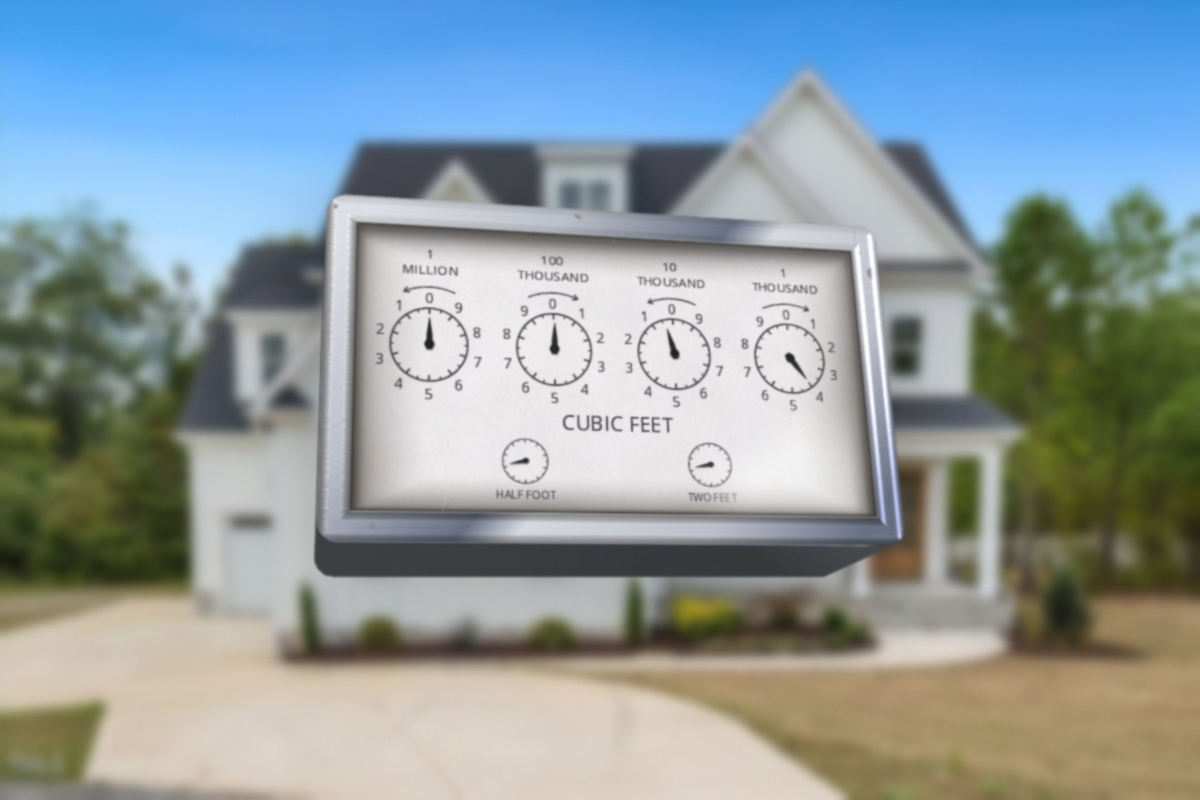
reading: {"value": 400, "unit": "ft³"}
